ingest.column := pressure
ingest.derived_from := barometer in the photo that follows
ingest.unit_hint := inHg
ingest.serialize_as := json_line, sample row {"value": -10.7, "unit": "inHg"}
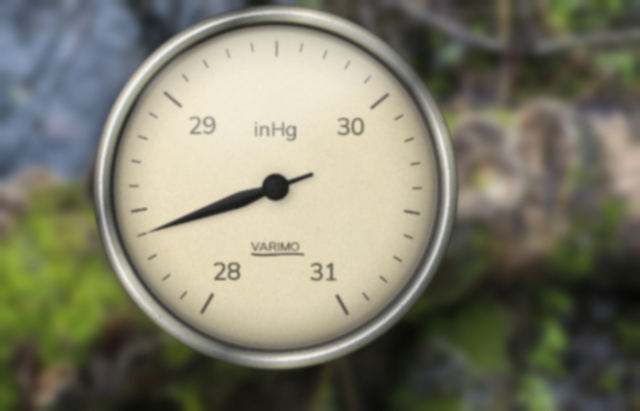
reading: {"value": 28.4, "unit": "inHg"}
